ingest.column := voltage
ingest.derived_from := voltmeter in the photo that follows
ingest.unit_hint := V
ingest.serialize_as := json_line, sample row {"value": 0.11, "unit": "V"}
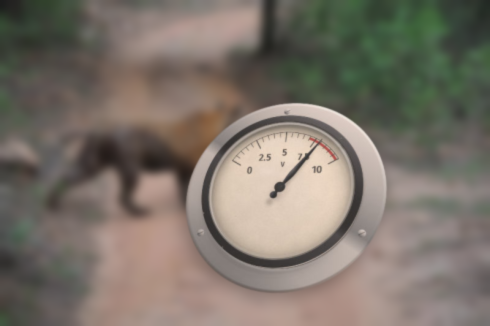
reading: {"value": 8, "unit": "V"}
